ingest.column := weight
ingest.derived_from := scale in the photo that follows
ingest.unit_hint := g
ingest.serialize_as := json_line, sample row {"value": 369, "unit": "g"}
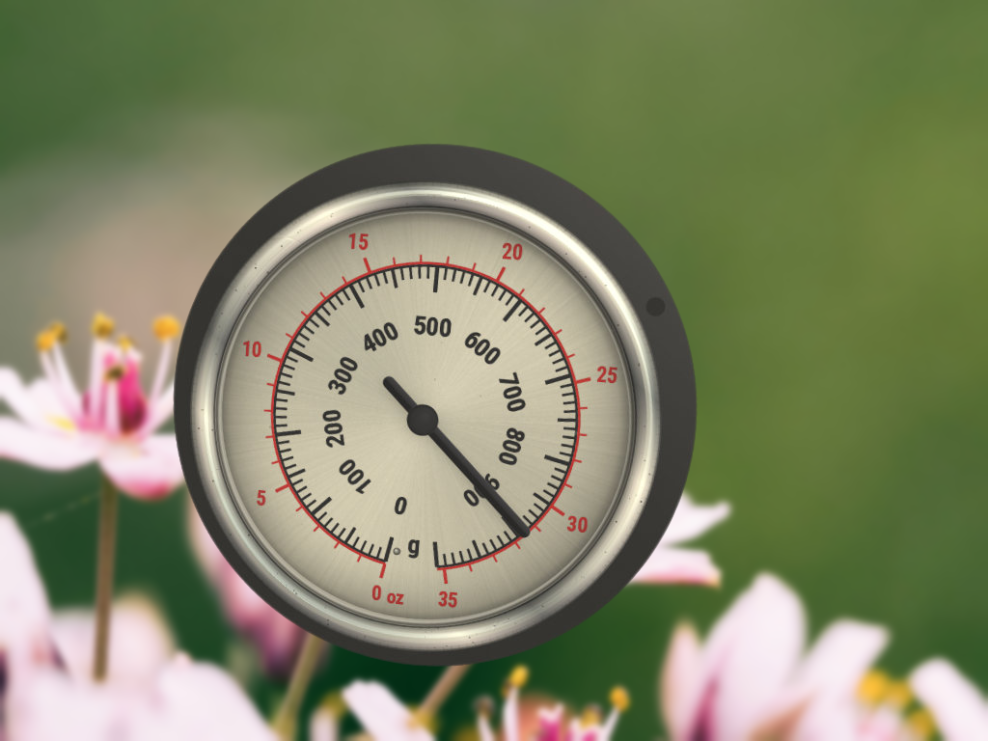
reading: {"value": 890, "unit": "g"}
